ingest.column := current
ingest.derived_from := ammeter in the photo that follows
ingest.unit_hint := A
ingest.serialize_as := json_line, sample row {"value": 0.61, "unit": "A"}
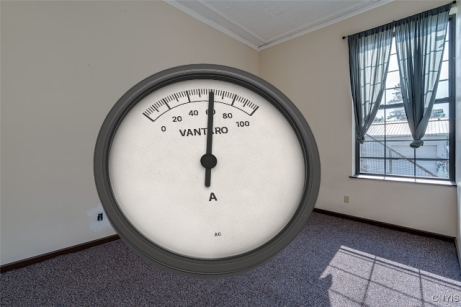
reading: {"value": 60, "unit": "A"}
